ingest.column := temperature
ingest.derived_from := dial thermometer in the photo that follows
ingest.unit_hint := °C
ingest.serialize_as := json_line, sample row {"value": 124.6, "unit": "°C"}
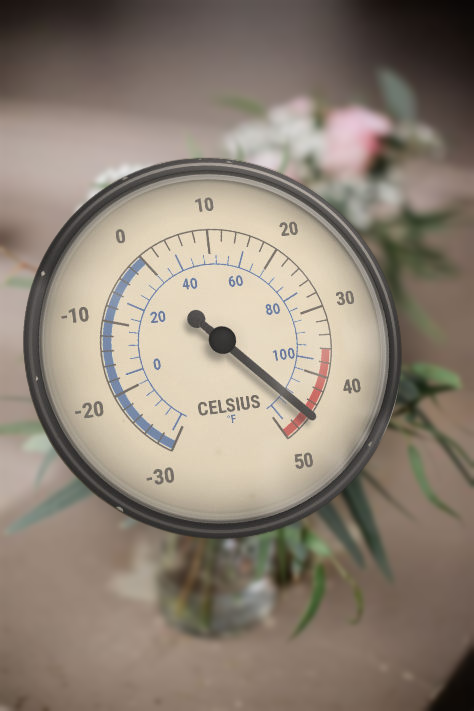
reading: {"value": 46, "unit": "°C"}
